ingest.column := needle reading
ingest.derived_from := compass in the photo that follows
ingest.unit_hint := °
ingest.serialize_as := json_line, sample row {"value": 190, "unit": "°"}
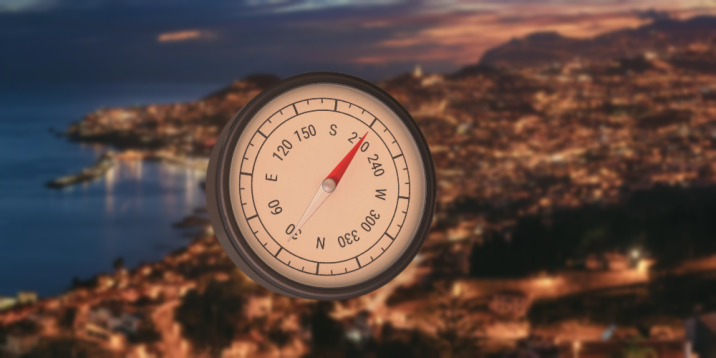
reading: {"value": 210, "unit": "°"}
